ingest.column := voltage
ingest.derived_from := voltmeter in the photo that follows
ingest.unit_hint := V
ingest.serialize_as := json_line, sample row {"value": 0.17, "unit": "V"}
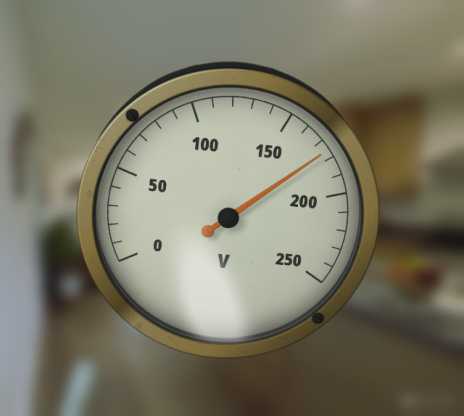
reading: {"value": 175, "unit": "V"}
